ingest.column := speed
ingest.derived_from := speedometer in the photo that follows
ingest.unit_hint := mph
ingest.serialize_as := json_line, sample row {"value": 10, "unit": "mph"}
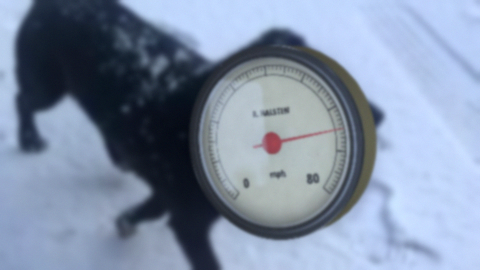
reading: {"value": 65, "unit": "mph"}
